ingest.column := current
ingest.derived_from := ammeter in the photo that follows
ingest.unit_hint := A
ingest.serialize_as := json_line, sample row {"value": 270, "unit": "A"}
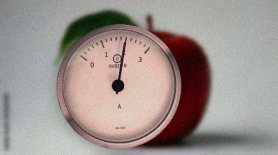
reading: {"value": 2, "unit": "A"}
